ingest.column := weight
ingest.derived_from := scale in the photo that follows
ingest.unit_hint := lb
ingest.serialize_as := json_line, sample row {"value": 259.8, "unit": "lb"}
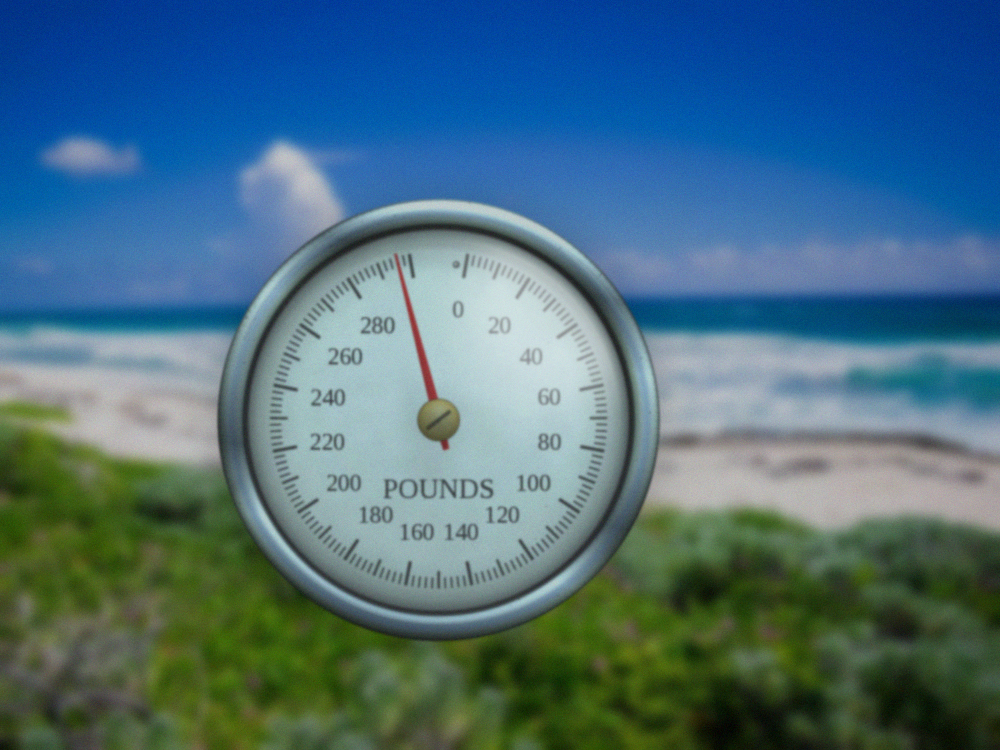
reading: {"value": 296, "unit": "lb"}
